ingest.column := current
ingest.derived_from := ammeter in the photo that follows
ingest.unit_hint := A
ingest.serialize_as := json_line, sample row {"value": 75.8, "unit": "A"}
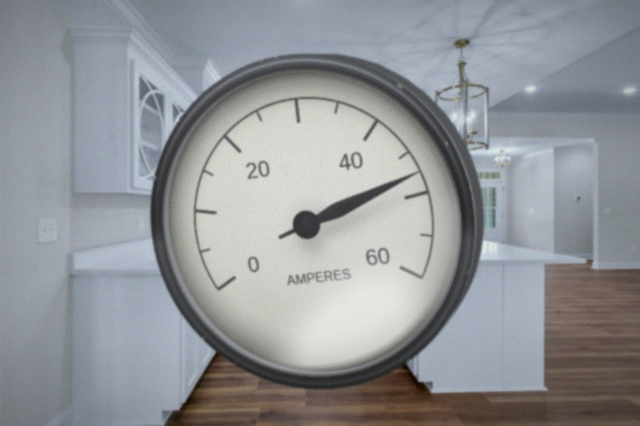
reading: {"value": 47.5, "unit": "A"}
